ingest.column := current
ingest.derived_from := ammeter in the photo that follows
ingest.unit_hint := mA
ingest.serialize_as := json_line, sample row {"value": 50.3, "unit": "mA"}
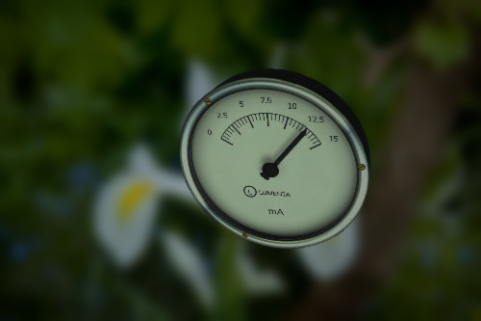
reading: {"value": 12.5, "unit": "mA"}
